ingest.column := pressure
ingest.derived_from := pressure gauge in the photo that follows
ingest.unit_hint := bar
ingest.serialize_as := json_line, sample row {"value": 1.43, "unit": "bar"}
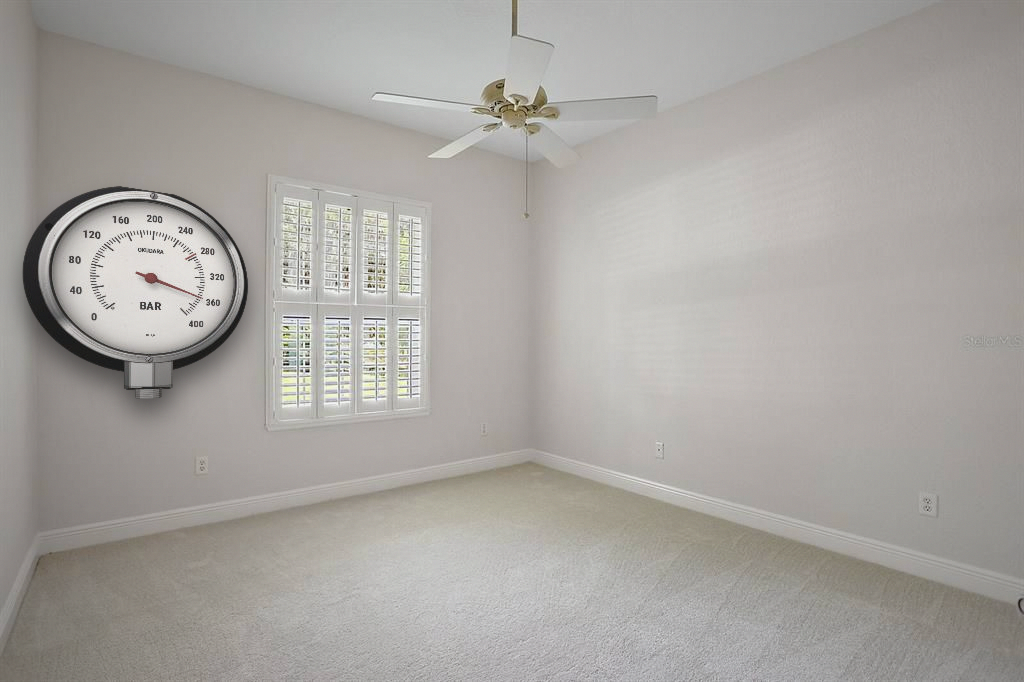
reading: {"value": 360, "unit": "bar"}
